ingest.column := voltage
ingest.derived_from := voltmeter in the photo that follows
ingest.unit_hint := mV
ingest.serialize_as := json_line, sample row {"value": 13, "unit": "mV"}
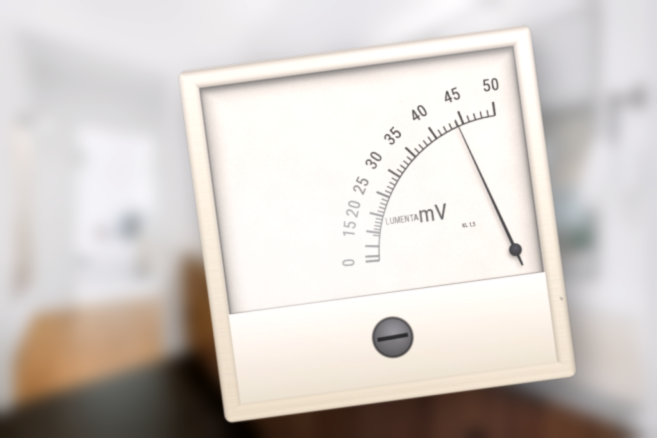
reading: {"value": 44, "unit": "mV"}
